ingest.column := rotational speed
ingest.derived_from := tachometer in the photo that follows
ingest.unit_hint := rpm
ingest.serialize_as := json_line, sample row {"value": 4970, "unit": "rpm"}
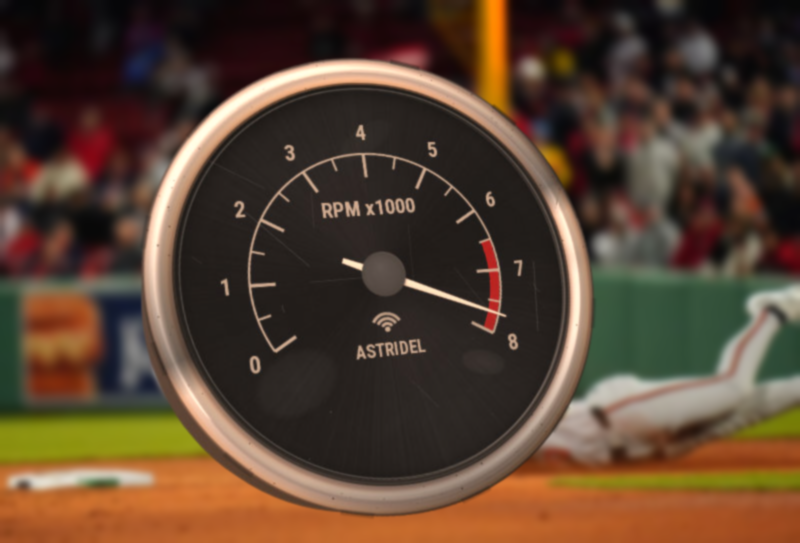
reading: {"value": 7750, "unit": "rpm"}
